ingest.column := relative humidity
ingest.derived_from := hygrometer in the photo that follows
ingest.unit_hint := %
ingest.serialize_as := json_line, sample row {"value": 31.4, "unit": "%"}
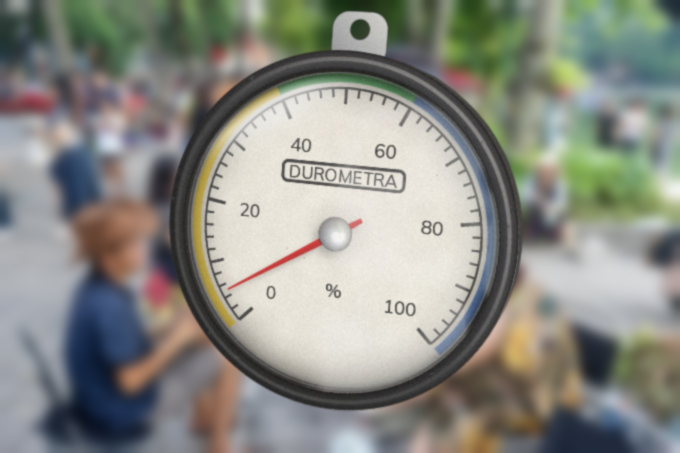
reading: {"value": 5, "unit": "%"}
